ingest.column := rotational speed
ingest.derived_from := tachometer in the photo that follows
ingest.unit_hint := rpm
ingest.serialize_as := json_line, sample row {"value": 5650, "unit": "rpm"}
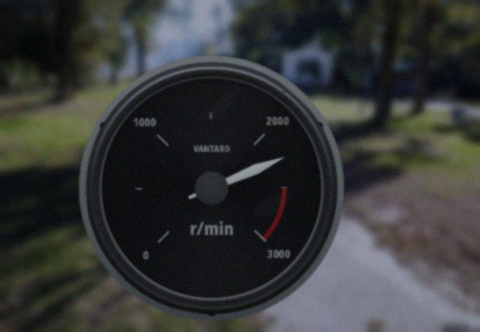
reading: {"value": 2250, "unit": "rpm"}
